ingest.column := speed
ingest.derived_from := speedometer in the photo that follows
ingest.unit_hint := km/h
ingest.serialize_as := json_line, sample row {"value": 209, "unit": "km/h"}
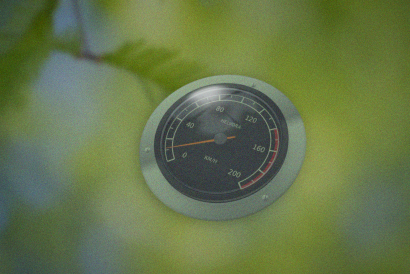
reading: {"value": 10, "unit": "km/h"}
